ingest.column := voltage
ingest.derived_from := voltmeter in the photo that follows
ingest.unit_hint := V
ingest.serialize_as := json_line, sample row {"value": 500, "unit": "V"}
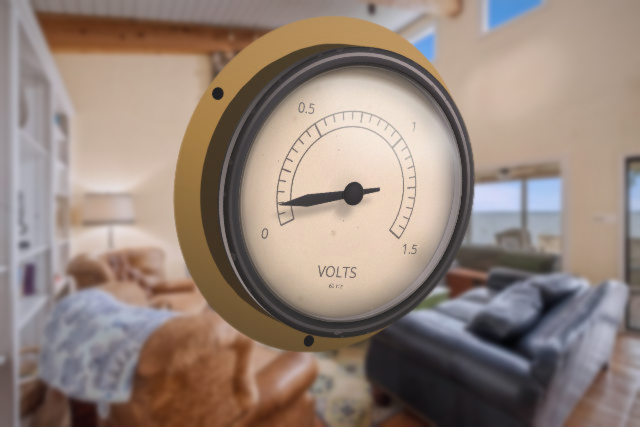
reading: {"value": 0.1, "unit": "V"}
